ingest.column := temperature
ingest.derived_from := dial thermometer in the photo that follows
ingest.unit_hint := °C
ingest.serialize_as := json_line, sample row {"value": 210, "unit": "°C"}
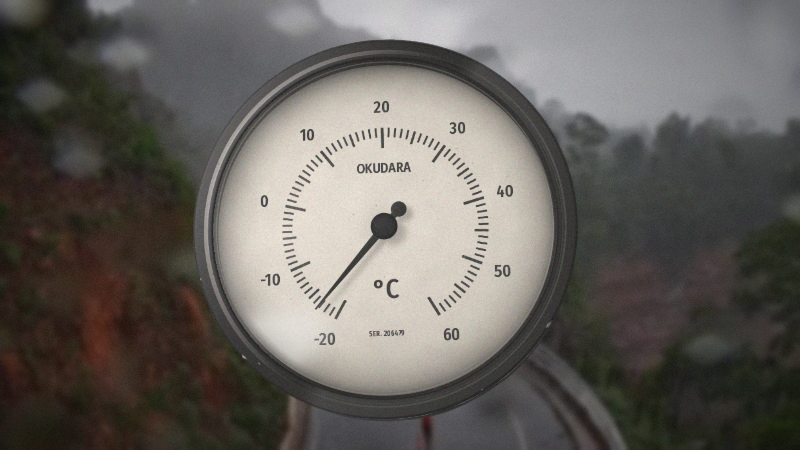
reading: {"value": -17, "unit": "°C"}
